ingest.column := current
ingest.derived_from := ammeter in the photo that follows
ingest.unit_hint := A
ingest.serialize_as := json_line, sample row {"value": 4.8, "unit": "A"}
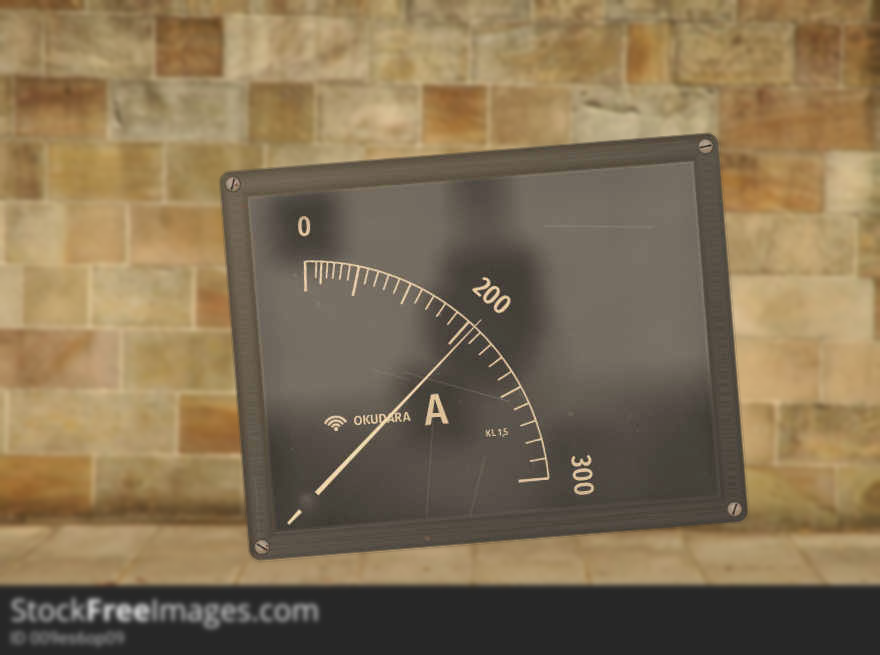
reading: {"value": 205, "unit": "A"}
